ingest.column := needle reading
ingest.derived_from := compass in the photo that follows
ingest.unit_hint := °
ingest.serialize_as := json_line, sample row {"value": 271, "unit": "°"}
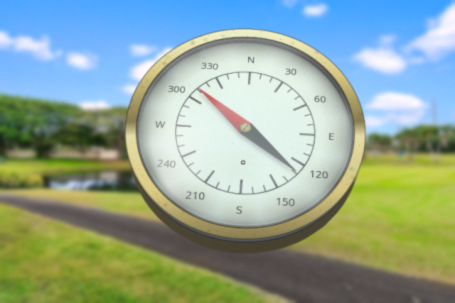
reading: {"value": 310, "unit": "°"}
